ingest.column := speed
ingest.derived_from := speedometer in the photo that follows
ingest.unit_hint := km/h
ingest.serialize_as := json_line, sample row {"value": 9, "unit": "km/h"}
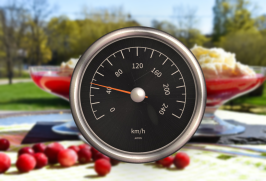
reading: {"value": 45, "unit": "km/h"}
